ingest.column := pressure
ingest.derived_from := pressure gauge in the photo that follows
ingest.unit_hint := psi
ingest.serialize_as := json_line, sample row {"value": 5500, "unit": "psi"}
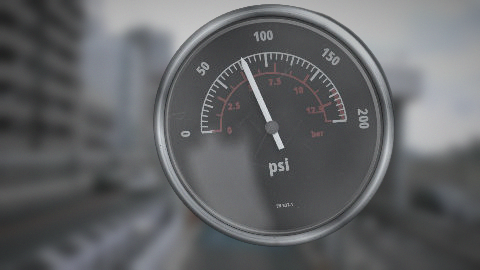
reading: {"value": 80, "unit": "psi"}
